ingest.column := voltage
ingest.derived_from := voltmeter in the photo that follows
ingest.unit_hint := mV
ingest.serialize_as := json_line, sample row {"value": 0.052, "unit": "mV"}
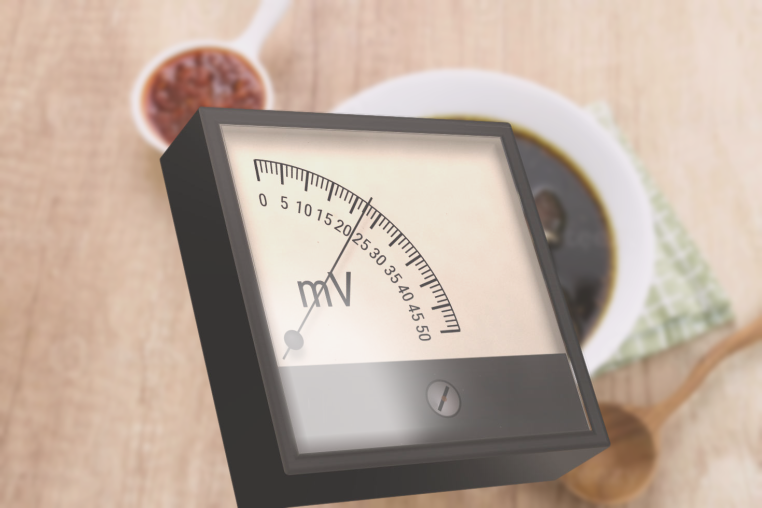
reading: {"value": 22, "unit": "mV"}
